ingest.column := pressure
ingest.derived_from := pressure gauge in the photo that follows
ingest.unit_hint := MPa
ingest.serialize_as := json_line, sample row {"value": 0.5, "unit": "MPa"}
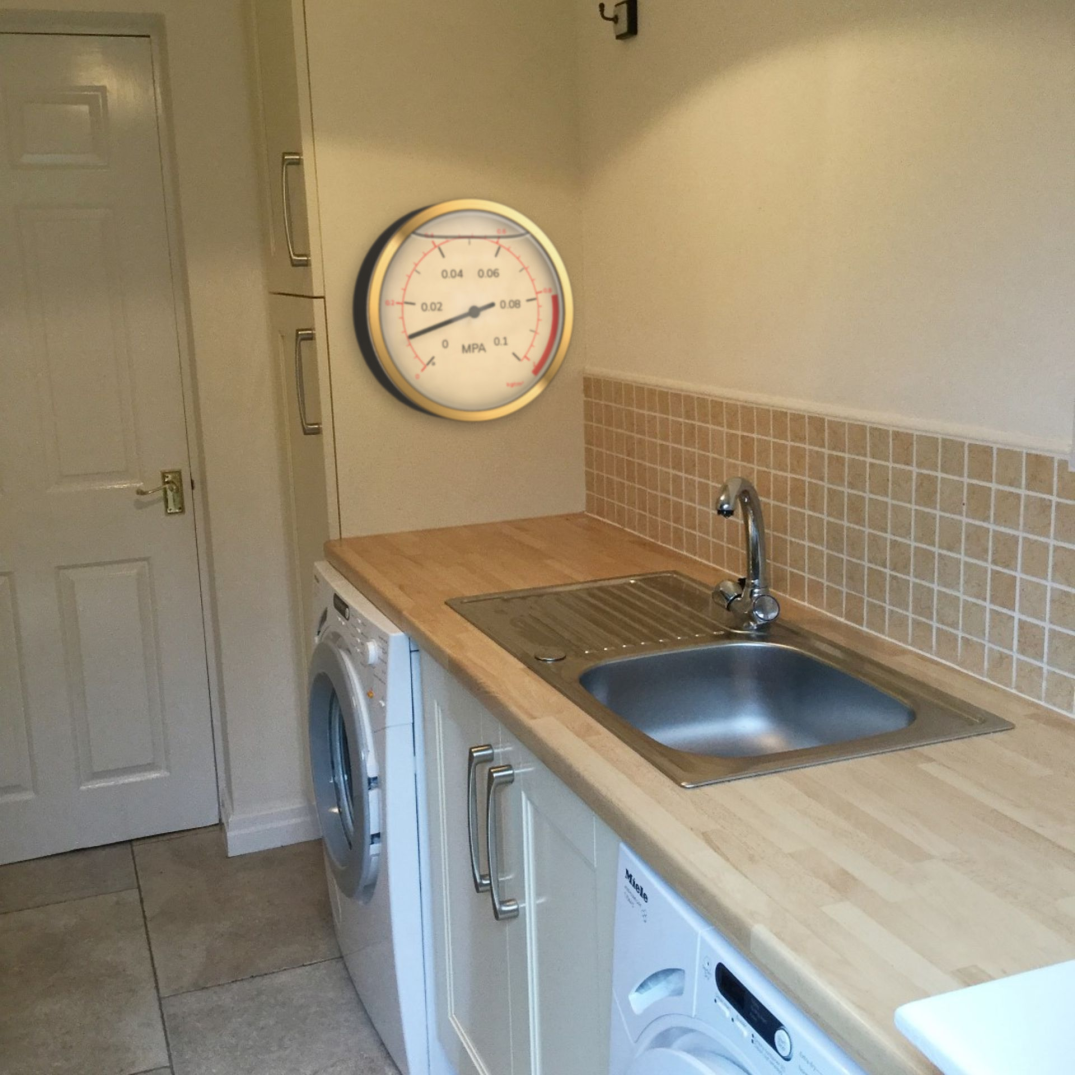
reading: {"value": 0.01, "unit": "MPa"}
